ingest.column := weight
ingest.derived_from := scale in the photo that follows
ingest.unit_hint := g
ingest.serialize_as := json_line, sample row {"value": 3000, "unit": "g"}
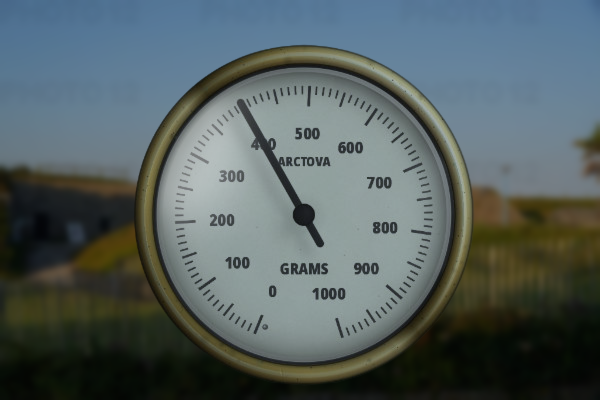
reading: {"value": 400, "unit": "g"}
